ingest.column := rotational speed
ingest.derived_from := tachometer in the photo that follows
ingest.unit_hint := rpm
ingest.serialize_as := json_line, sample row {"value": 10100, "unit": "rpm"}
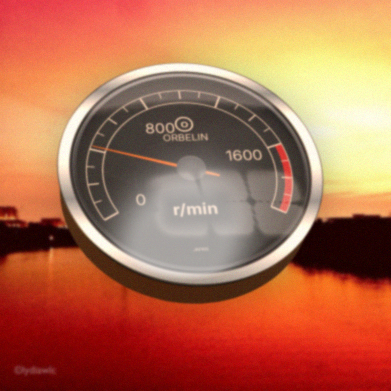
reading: {"value": 400, "unit": "rpm"}
